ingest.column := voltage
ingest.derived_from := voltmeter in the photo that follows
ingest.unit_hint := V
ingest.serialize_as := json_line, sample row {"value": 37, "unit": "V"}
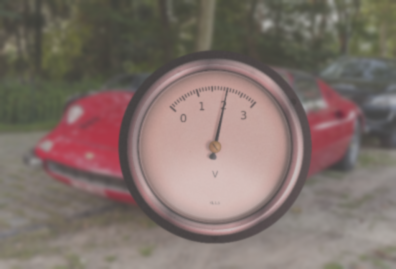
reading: {"value": 2, "unit": "V"}
